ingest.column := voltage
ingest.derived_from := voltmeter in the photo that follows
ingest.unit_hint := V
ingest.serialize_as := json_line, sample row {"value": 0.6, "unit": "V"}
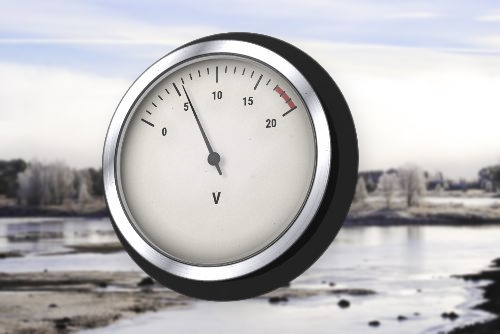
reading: {"value": 6, "unit": "V"}
